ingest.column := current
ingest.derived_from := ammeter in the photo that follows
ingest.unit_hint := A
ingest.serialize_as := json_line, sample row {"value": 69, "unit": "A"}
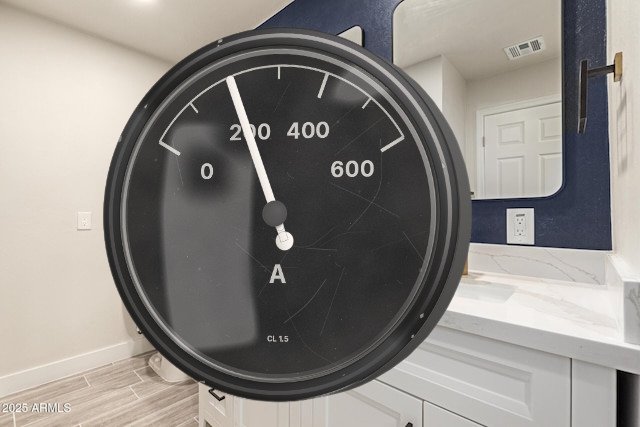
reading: {"value": 200, "unit": "A"}
